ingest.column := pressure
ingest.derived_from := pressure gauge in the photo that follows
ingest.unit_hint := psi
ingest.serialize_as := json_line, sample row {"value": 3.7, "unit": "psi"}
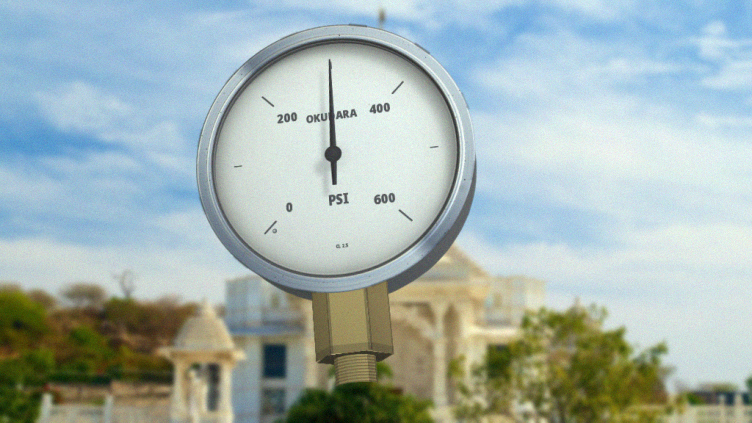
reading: {"value": 300, "unit": "psi"}
